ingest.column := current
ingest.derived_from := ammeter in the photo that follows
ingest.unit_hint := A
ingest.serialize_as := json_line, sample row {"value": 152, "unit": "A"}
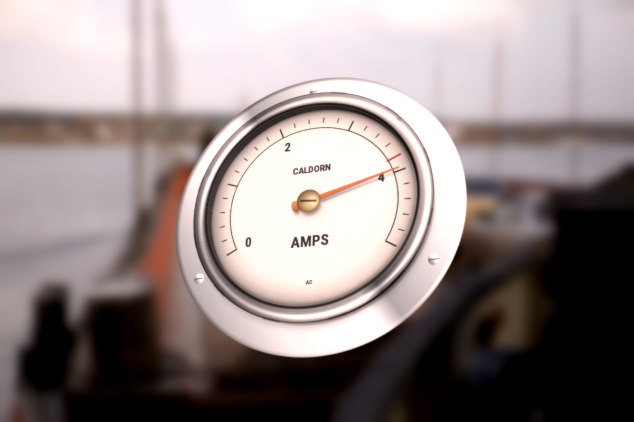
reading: {"value": 4, "unit": "A"}
